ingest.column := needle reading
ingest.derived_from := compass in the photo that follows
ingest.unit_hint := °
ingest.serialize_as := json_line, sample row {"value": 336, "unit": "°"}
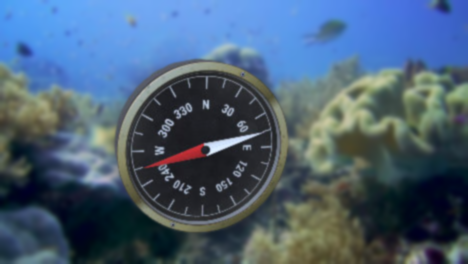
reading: {"value": 255, "unit": "°"}
